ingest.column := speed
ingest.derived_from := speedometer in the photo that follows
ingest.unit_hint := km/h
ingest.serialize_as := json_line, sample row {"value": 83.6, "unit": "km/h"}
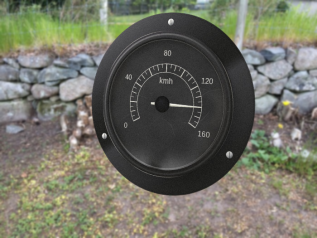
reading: {"value": 140, "unit": "km/h"}
